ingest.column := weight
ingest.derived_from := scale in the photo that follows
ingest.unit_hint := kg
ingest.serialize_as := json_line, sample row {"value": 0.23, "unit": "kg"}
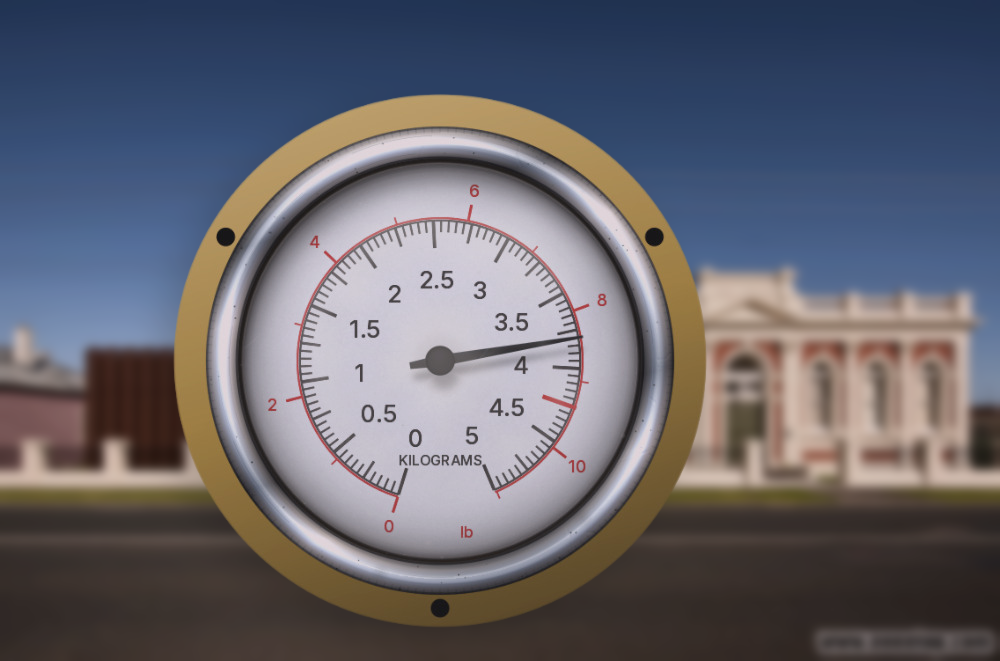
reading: {"value": 3.8, "unit": "kg"}
